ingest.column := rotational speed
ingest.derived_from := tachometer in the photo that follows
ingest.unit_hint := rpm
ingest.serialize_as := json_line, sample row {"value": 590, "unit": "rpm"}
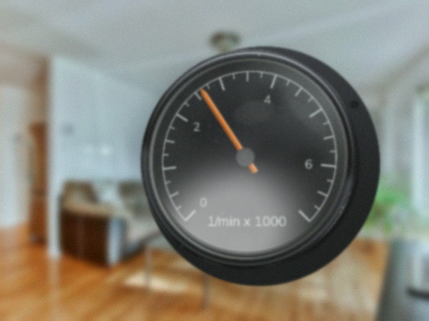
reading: {"value": 2625, "unit": "rpm"}
